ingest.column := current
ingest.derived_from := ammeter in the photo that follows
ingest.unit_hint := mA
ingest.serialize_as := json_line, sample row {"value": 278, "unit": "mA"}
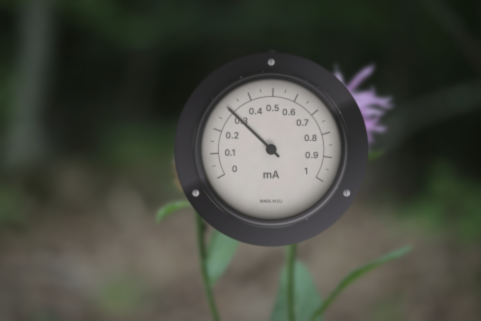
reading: {"value": 0.3, "unit": "mA"}
